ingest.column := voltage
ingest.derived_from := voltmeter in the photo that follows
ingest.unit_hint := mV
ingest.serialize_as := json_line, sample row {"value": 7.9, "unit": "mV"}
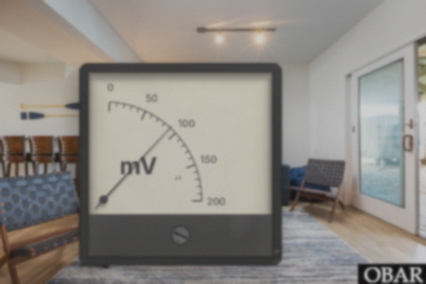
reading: {"value": 90, "unit": "mV"}
